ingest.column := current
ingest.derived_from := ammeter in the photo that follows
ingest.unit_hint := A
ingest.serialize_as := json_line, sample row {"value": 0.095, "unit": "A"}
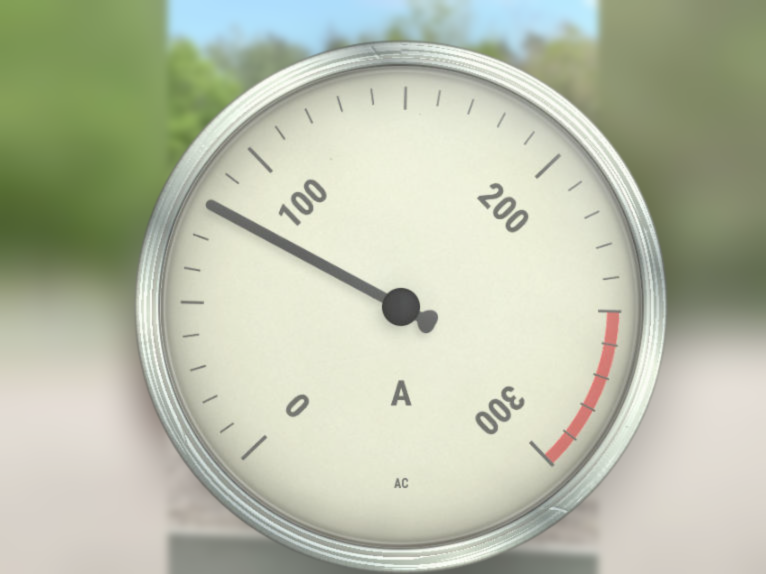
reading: {"value": 80, "unit": "A"}
